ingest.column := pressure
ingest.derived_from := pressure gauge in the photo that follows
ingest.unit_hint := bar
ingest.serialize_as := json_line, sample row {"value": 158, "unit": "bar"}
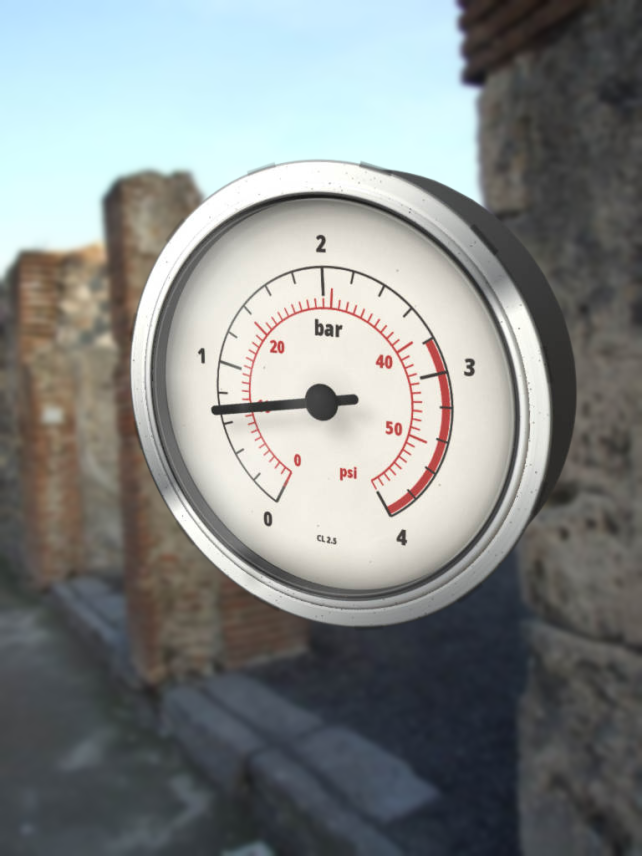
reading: {"value": 0.7, "unit": "bar"}
